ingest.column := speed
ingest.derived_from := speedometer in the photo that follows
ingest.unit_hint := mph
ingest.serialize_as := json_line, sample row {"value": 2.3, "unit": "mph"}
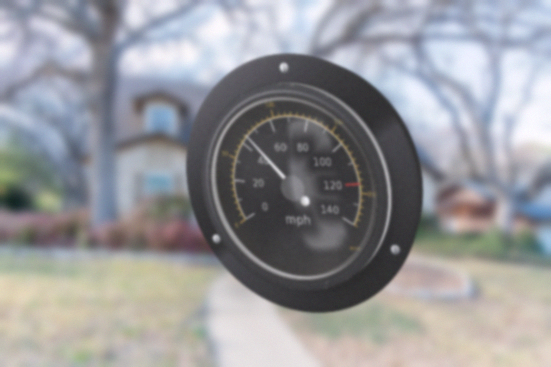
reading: {"value": 45, "unit": "mph"}
